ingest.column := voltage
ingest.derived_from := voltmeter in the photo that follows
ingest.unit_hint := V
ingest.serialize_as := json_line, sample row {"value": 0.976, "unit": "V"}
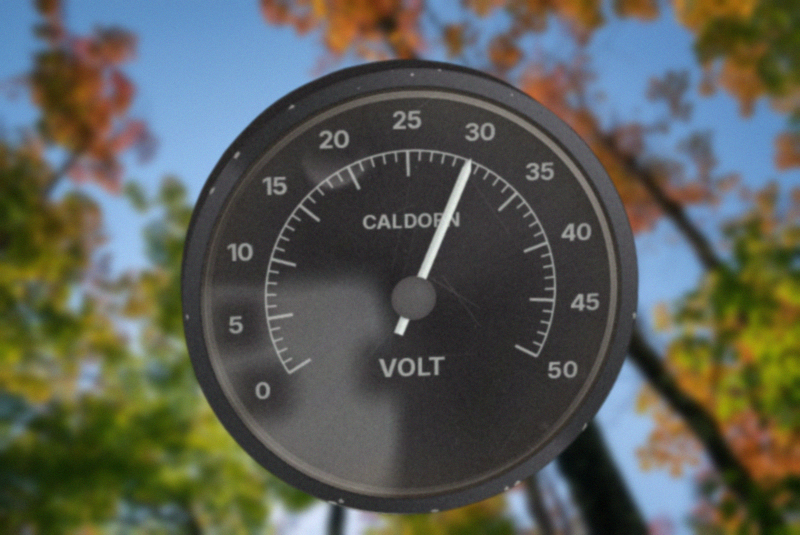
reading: {"value": 30, "unit": "V"}
